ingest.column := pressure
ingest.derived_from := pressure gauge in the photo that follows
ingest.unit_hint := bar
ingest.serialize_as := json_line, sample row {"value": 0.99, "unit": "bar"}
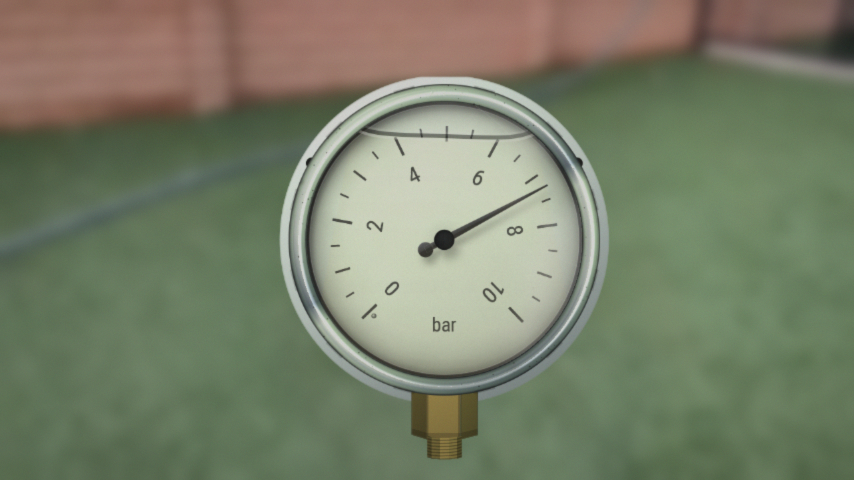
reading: {"value": 7.25, "unit": "bar"}
